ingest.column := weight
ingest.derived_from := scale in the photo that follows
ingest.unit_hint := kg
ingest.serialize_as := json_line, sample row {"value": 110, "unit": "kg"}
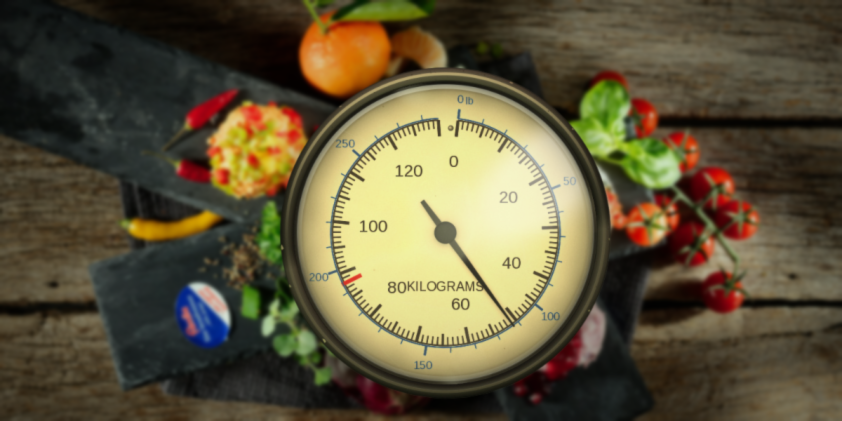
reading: {"value": 51, "unit": "kg"}
